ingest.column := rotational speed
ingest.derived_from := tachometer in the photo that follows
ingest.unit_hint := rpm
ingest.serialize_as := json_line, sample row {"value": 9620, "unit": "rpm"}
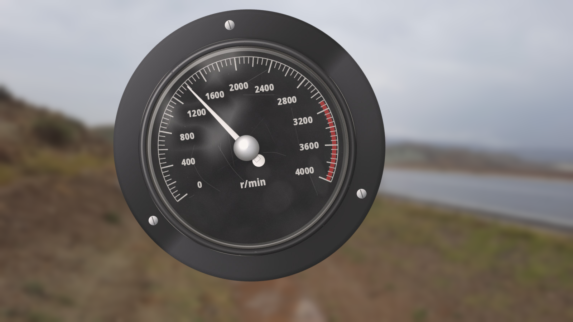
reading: {"value": 1400, "unit": "rpm"}
